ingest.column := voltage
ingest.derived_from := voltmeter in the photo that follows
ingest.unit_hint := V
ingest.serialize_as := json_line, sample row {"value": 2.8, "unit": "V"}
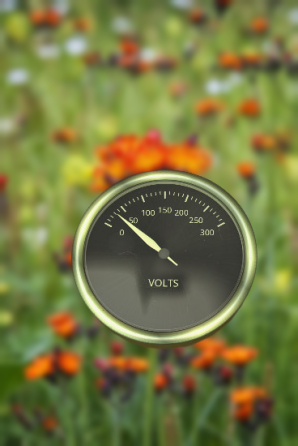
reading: {"value": 30, "unit": "V"}
